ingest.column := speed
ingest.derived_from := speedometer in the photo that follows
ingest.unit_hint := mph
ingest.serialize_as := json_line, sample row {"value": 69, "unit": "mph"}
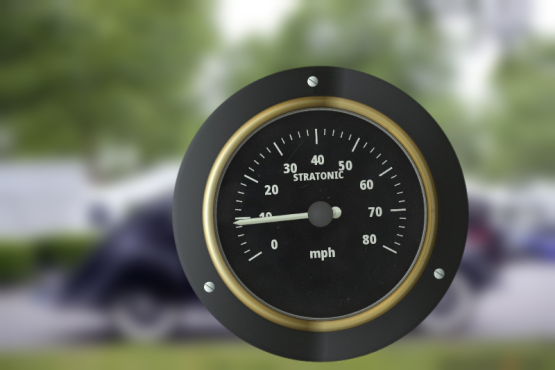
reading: {"value": 9, "unit": "mph"}
